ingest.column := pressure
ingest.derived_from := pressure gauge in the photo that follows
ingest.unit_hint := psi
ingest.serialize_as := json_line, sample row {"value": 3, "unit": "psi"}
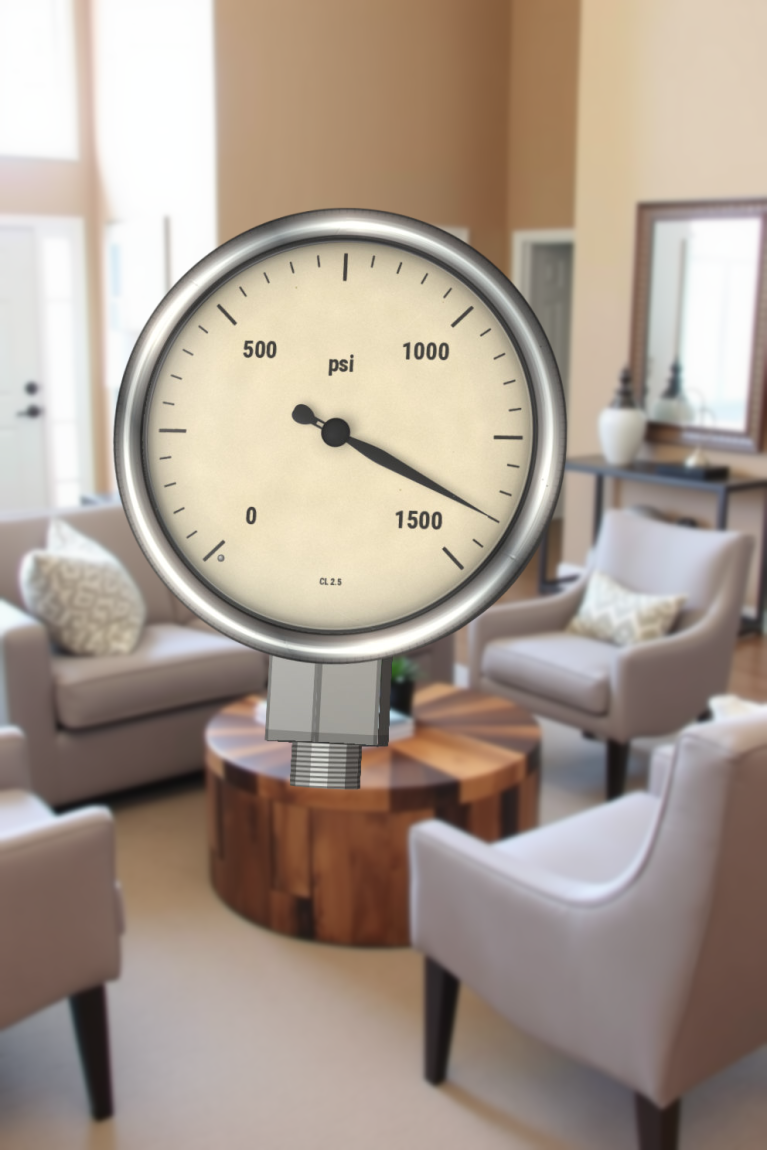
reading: {"value": 1400, "unit": "psi"}
